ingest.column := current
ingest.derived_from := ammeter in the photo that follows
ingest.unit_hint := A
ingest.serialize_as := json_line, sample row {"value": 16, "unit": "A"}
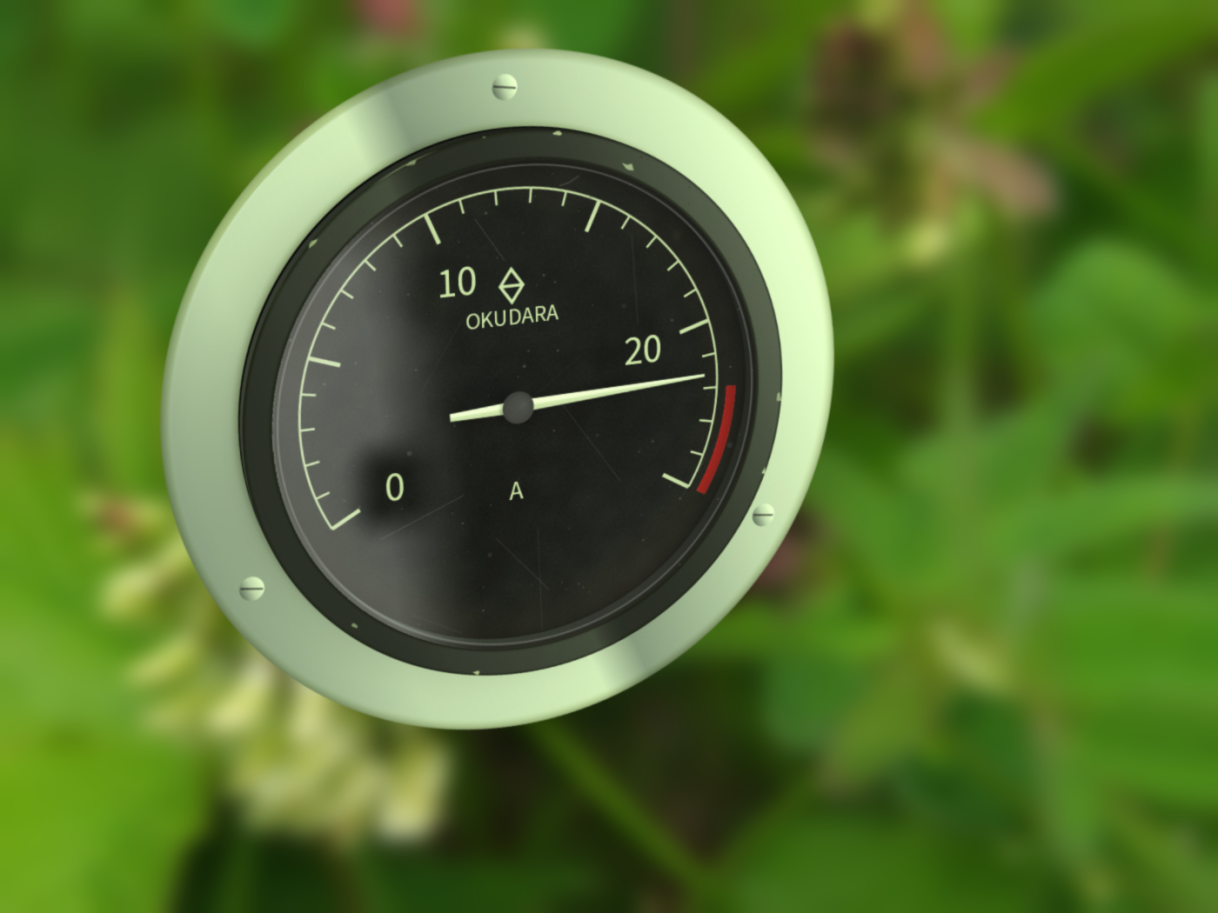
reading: {"value": 21.5, "unit": "A"}
